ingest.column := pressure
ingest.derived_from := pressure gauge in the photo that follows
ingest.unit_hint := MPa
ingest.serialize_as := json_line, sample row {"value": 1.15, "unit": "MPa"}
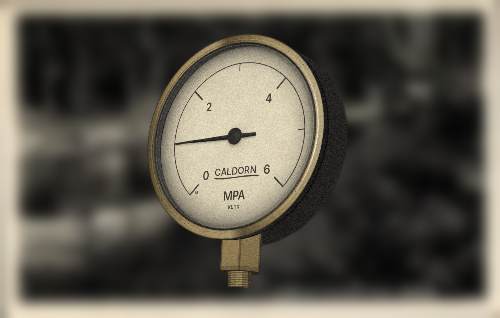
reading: {"value": 1, "unit": "MPa"}
